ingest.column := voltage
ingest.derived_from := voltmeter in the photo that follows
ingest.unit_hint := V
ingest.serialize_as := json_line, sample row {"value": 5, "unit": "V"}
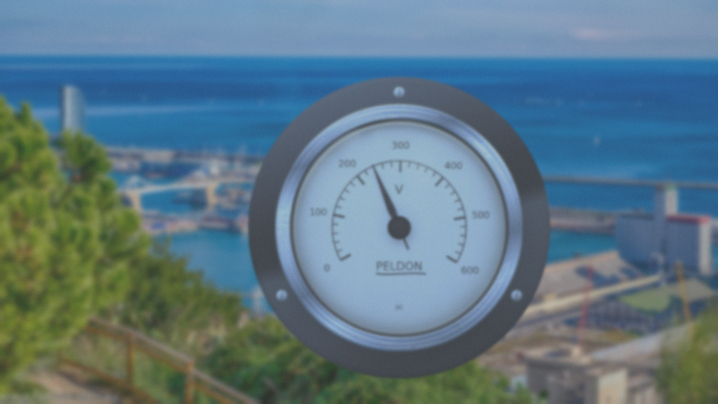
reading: {"value": 240, "unit": "V"}
